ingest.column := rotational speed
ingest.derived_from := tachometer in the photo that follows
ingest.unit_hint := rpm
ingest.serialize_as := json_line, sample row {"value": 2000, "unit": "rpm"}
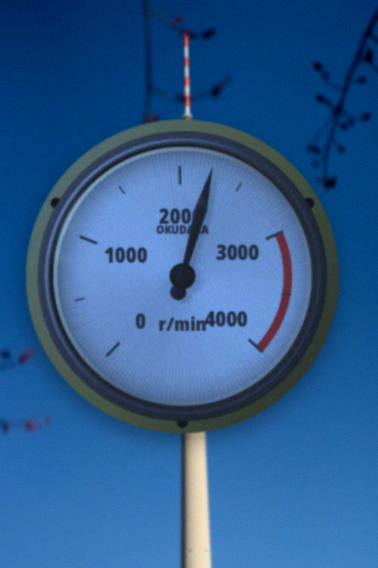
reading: {"value": 2250, "unit": "rpm"}
